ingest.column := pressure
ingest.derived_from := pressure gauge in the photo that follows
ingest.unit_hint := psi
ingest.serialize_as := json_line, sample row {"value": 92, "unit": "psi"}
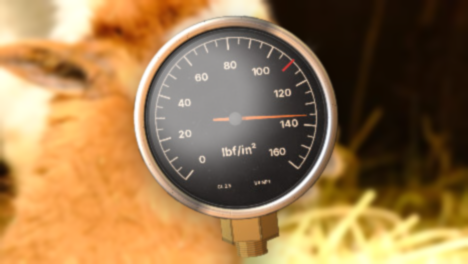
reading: {"value": 135, "unit": "psi"}
